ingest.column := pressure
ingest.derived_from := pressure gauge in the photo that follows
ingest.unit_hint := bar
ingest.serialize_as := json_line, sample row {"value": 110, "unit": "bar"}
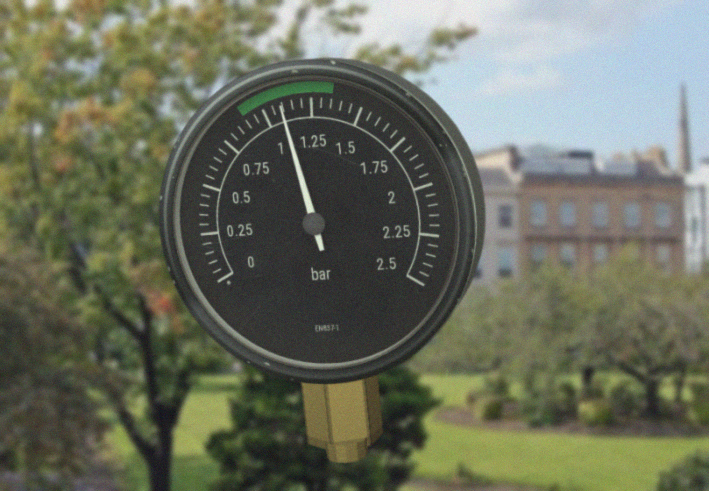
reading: {"value": 1.1, "unit": "bar"}
